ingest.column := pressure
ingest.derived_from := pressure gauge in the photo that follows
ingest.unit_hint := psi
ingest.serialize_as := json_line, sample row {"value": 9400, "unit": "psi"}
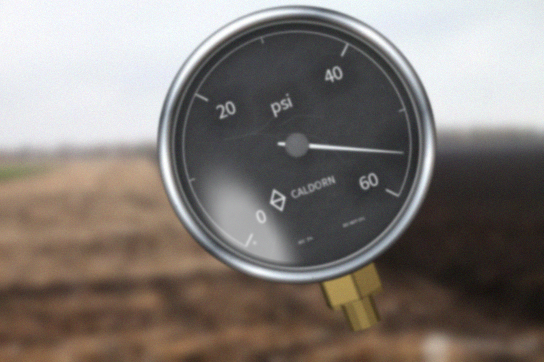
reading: {"value": 55, "unit": "psi"}
